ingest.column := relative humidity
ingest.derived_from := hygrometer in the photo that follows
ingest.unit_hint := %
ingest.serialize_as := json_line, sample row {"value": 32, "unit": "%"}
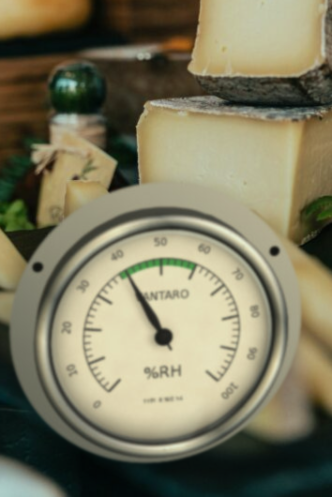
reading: {"value": 40, "unit": "%"}
